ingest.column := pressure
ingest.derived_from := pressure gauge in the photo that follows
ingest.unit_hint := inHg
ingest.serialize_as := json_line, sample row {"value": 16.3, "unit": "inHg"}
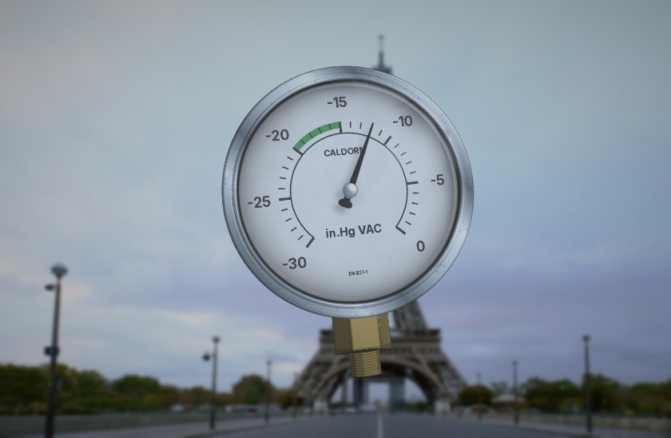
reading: {"value": -12, "unit": "inHg"}
